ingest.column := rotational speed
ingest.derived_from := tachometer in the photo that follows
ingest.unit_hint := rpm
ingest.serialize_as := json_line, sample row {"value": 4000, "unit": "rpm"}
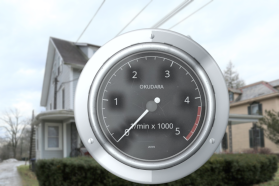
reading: {"value": 0, "unit": "rpm"}
